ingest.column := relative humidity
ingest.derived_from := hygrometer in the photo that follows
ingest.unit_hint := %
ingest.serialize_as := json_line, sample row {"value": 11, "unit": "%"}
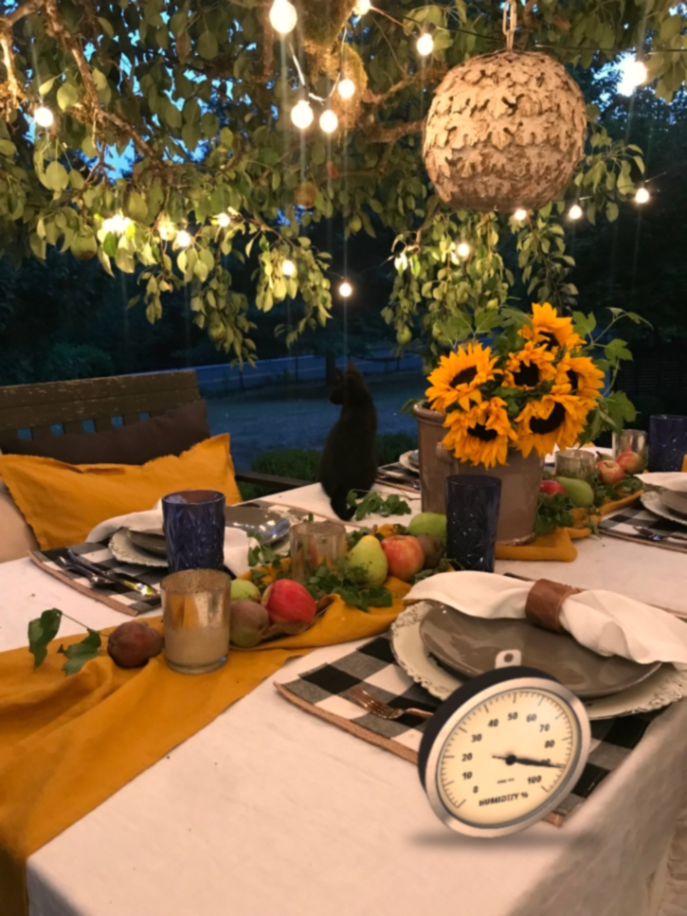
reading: {"value": 90, "unit": "%"}
